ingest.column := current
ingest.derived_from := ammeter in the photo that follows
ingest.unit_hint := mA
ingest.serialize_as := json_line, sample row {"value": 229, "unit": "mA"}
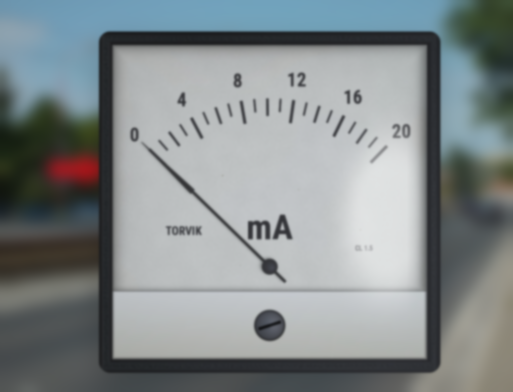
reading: {"value": 0, "unit": "mA"}
